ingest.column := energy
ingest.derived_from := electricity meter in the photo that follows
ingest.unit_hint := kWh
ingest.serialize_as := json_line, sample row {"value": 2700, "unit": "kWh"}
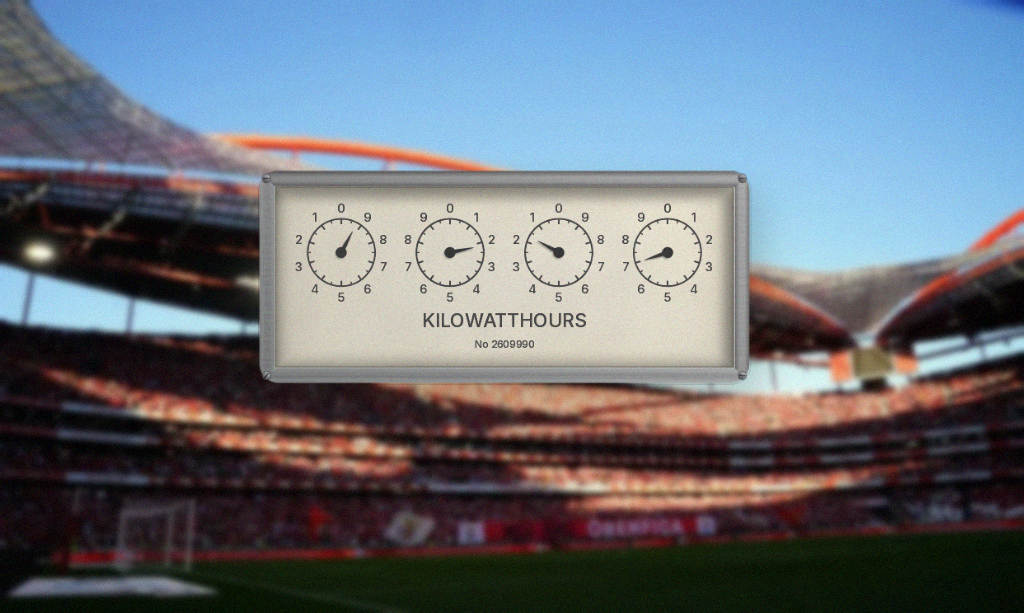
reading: {"value": 9217, "unit": "kWh"}
